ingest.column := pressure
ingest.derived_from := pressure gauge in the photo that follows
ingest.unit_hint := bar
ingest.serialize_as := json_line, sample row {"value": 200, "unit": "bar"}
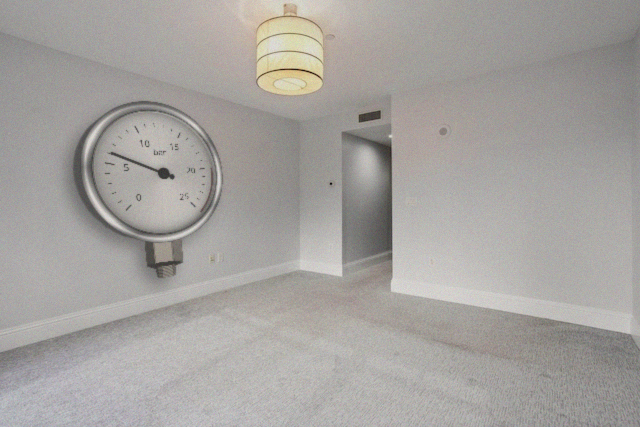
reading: {"value": 6, "unit": "bar"}
